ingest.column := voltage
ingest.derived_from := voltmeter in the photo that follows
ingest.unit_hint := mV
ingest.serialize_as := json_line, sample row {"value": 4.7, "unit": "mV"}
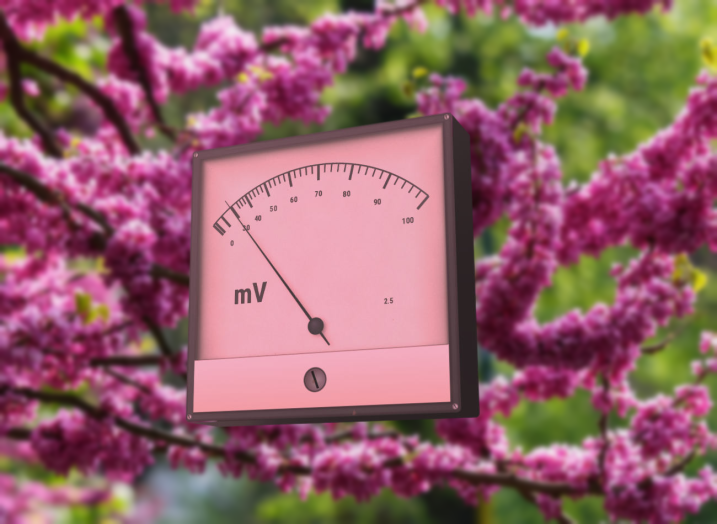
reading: {"value": 30, "unit": "mV"}
